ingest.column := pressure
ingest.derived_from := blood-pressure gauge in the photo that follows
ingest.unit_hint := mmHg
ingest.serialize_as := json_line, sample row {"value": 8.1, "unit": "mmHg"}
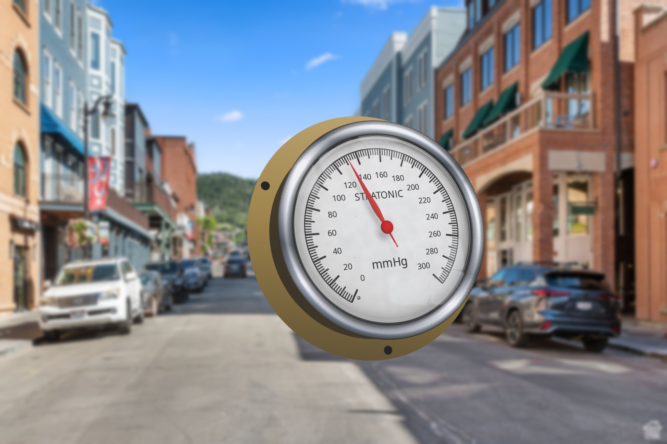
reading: {"value": 130, "unit": "mmHg"}
